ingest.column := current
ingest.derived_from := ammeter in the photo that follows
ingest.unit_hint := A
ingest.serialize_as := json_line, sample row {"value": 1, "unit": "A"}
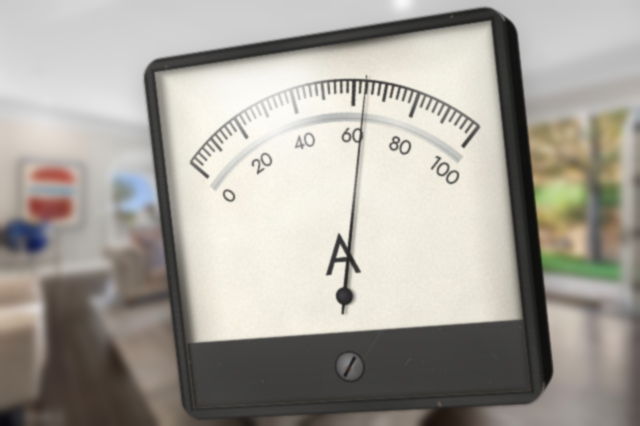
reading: {"value": 64, "unit": "A"}
